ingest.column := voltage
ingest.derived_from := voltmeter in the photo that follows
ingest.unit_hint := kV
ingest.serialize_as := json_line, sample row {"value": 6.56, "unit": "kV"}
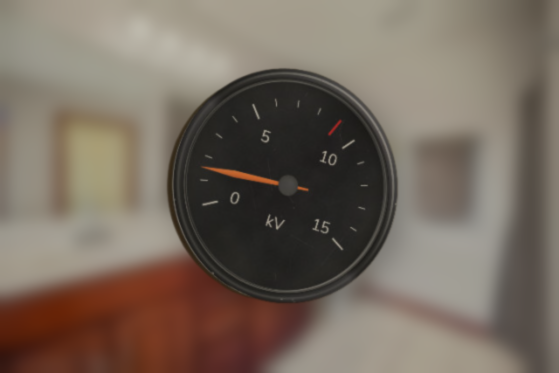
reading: {"value": 1.5, "unit": "kV"}
